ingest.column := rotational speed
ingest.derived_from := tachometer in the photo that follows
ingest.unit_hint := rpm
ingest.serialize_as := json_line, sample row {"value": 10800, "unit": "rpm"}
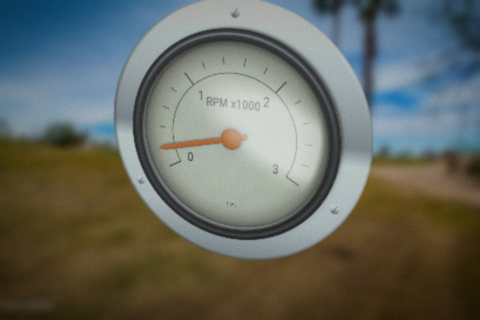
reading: {"value": 200, "unit": "rpm"}
